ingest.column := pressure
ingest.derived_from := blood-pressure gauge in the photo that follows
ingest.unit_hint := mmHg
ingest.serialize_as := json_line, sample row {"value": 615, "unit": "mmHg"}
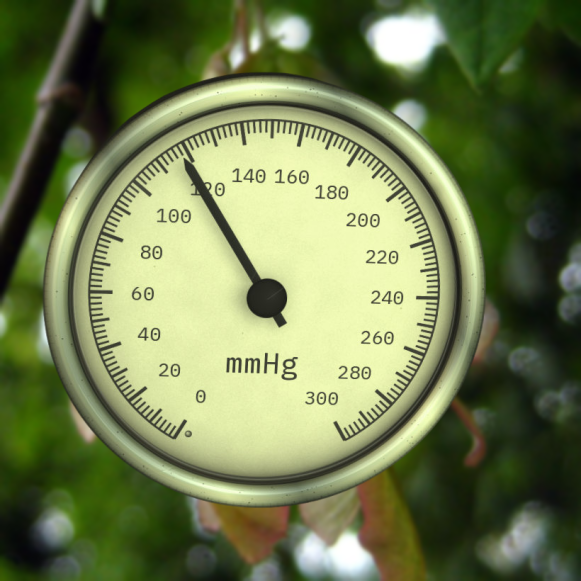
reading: {"value": 118, "unit": "mmHg"}
